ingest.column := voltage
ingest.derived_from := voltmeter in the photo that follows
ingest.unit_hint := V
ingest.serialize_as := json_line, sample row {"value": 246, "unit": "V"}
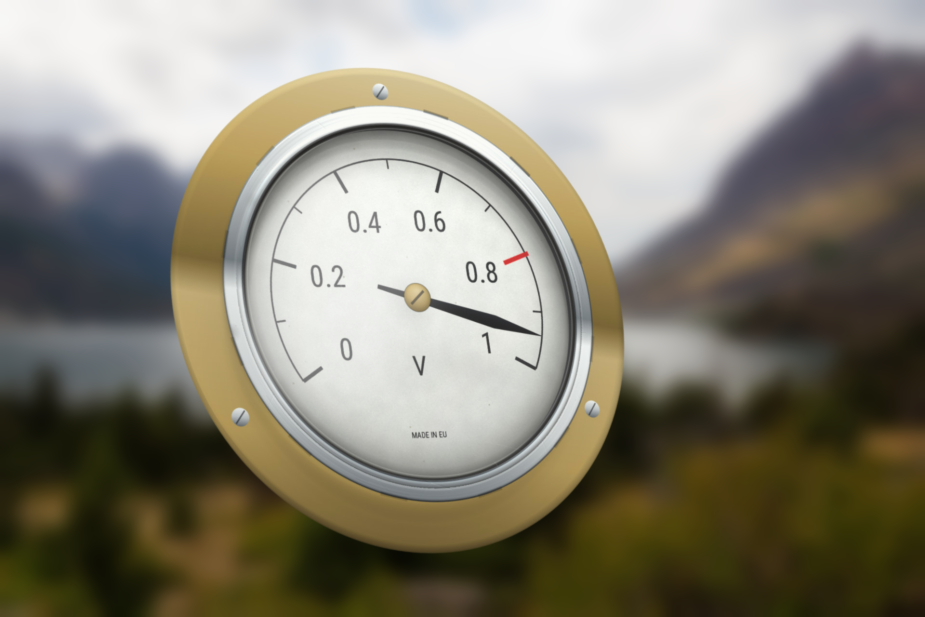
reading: {"value": 0.95, "unit": "V"}
